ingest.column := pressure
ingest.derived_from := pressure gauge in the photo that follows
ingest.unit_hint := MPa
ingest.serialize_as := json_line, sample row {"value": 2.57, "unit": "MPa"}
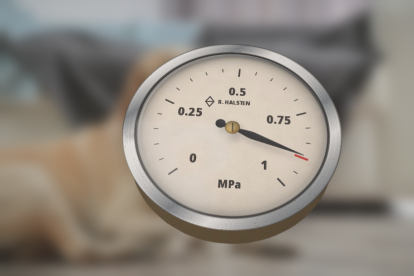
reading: {"value": 0.9, "unit": "MPa"}
